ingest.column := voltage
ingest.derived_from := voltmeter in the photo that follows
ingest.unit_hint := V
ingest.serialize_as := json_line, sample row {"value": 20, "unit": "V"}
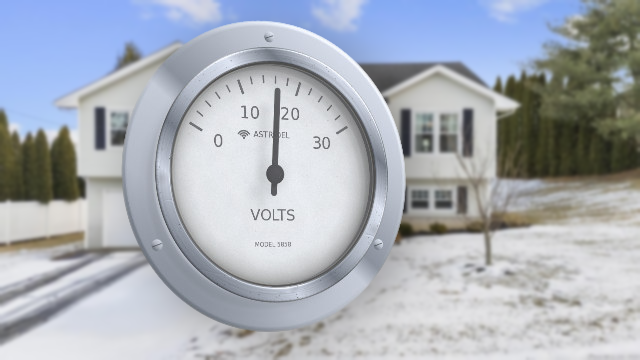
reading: {"value": 16, "unit": "V"}
